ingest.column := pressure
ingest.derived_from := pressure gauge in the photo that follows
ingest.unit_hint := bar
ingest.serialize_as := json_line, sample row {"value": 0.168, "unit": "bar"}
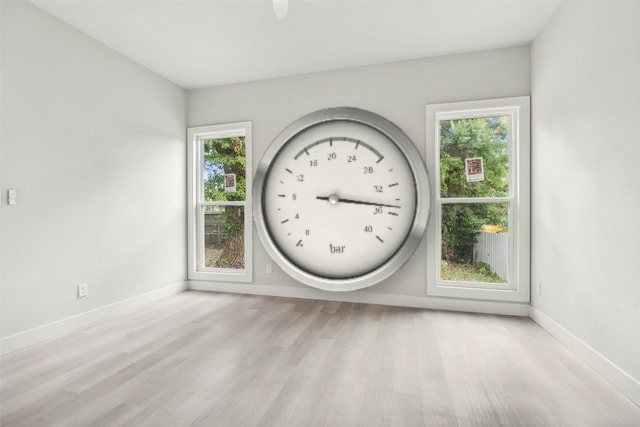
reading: {"value": 35, "unit": "bar"}
